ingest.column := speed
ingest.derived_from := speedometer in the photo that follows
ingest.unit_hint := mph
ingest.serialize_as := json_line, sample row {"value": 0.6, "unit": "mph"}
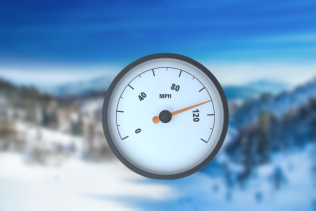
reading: {"value": 110, "unit": "mph"}
